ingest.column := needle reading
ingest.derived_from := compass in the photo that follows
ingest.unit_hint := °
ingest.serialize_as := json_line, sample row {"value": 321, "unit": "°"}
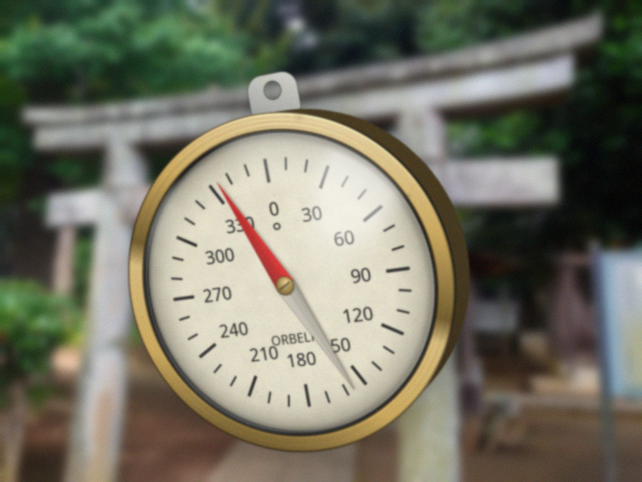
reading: {"value": 335, "unit": "°"}
